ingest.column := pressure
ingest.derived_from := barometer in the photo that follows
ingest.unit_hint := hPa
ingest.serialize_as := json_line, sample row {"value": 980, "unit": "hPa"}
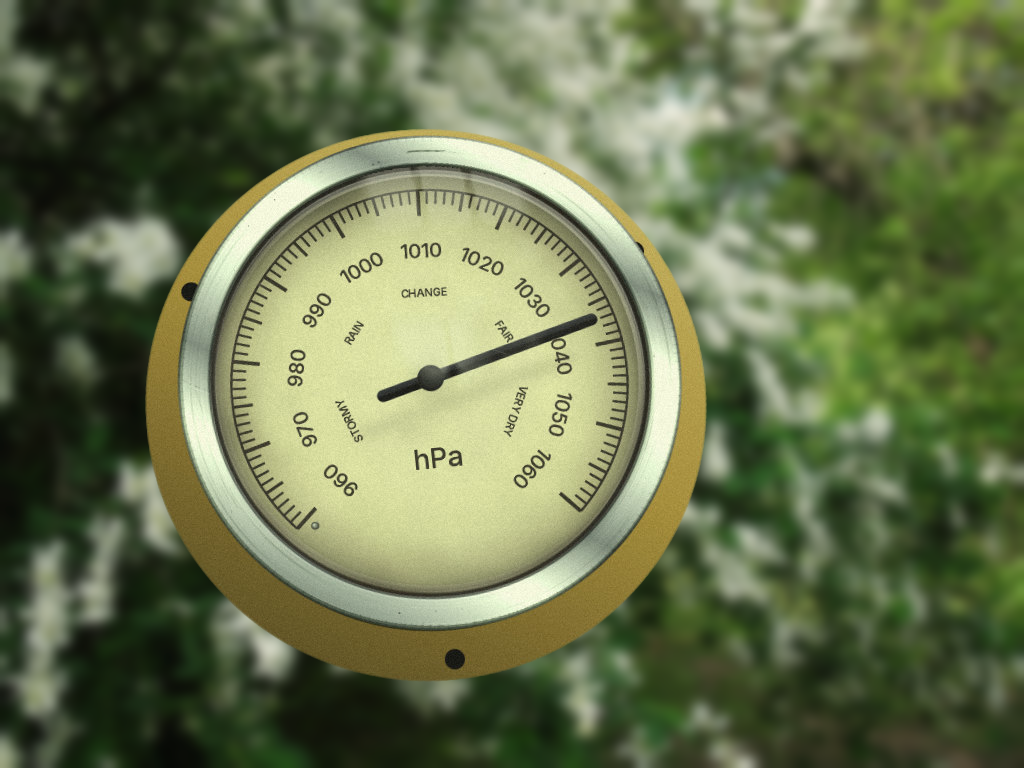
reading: {"value": 1037, "unit": "hPa"}
